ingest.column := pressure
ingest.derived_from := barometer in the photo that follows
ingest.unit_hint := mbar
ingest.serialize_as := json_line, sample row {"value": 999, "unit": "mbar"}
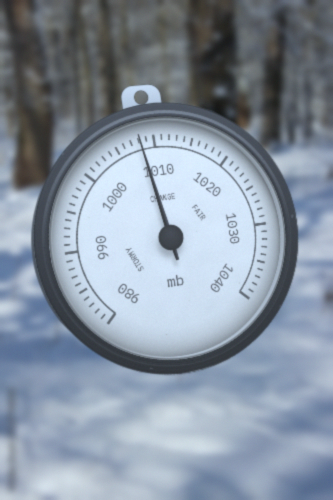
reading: {"value": 1008, "unit": "mbar"}
